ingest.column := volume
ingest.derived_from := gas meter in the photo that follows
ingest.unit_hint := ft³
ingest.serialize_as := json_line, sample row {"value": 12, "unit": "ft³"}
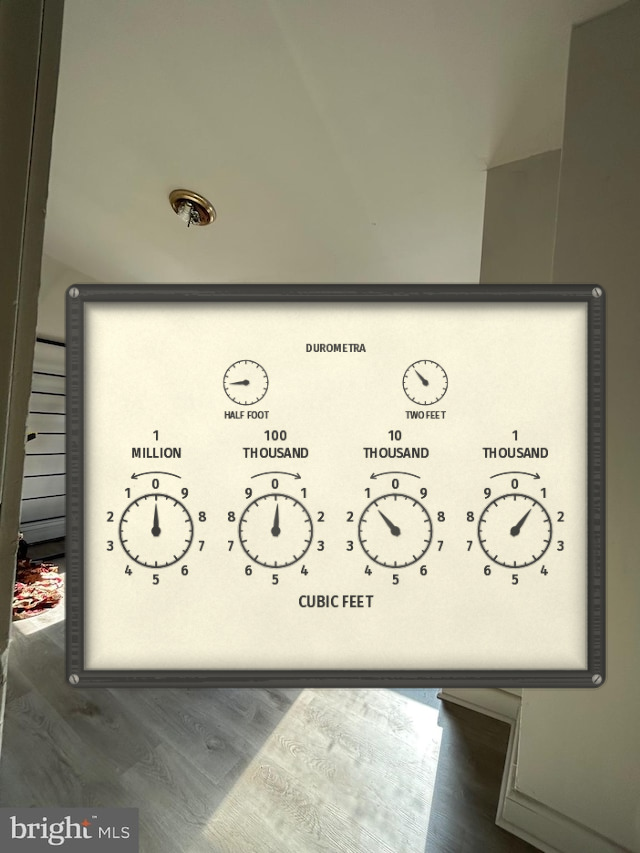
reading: {"value": 1100, "unit": "ft³"}
